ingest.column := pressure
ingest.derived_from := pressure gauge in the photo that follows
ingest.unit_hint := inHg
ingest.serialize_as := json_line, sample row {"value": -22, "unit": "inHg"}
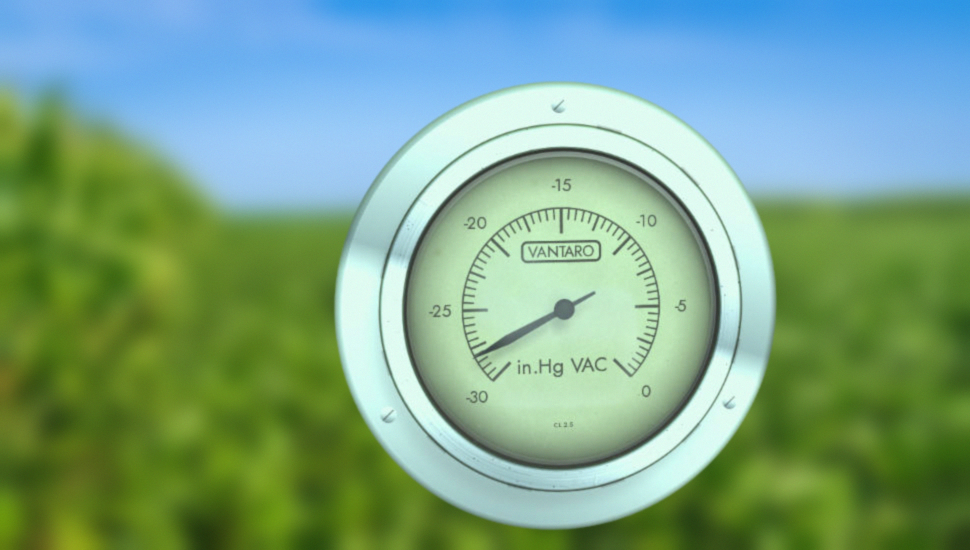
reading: {"value": -28, "unit": "inHg"}
